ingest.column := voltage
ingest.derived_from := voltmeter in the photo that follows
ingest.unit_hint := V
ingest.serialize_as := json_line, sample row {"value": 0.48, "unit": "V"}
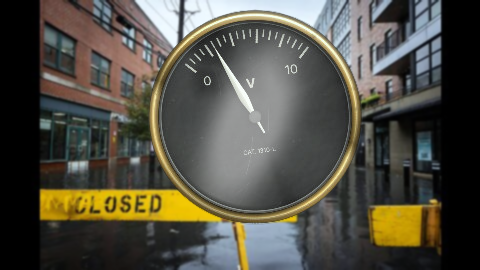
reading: {"value": 2.5, "unit": "V"}
